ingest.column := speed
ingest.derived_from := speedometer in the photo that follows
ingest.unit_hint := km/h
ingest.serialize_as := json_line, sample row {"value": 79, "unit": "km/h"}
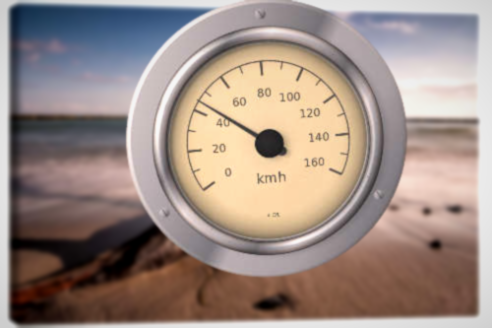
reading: {"value": 45, "unit": "km/h"}
